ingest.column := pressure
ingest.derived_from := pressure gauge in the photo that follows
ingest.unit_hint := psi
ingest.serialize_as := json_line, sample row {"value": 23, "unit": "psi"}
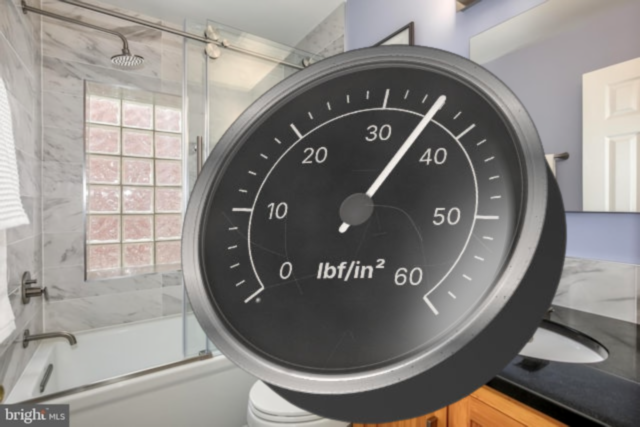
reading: {"value": 36, "unit": "psi"}
